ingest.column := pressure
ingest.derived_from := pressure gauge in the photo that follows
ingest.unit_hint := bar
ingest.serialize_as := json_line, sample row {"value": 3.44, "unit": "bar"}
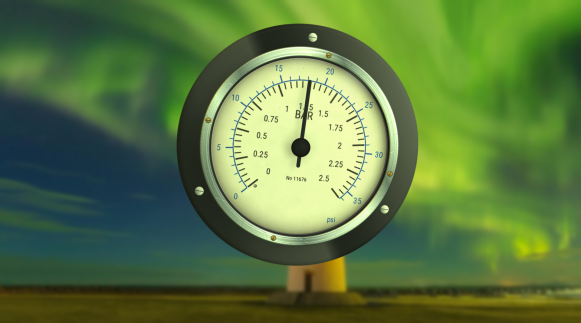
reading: {"value": 1.25, "unit": "bar"}
